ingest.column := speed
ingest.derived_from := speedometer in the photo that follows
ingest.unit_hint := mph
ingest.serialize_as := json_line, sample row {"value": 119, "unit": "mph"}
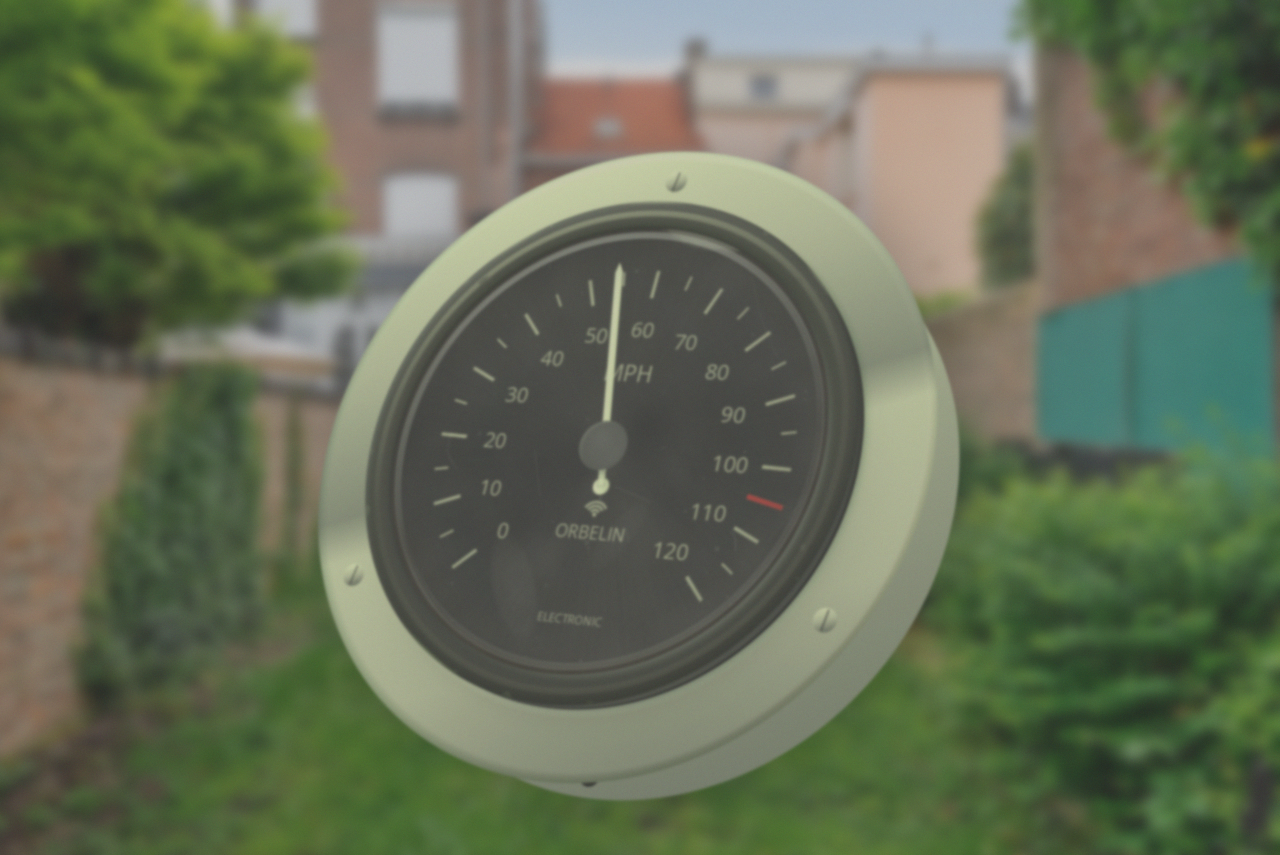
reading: {"value": 55, "unit": "mph"}
